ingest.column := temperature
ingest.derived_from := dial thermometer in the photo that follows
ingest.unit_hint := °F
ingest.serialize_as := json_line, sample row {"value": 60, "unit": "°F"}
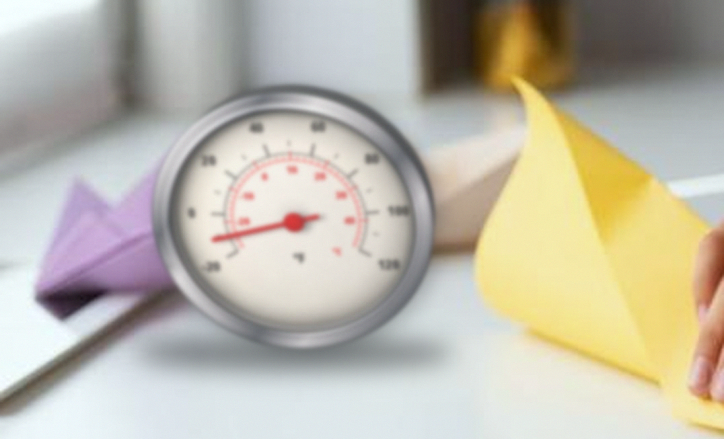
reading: {"value": -10, "unit": "°F"}
